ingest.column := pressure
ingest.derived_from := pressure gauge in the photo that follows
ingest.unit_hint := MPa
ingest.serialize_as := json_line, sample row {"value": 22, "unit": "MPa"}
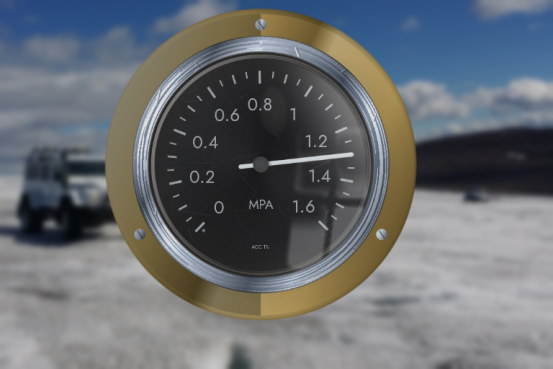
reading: {"value": 1.3, "unit": "MPa"}
